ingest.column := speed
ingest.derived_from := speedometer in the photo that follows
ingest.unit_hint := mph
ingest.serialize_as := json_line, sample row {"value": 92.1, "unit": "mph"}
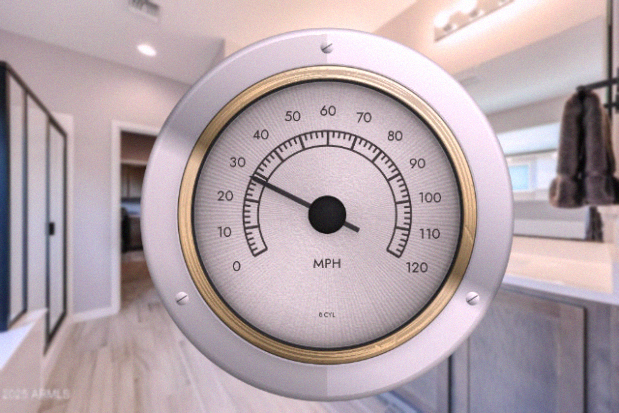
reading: {"value": 28, "unit": "mph"}
